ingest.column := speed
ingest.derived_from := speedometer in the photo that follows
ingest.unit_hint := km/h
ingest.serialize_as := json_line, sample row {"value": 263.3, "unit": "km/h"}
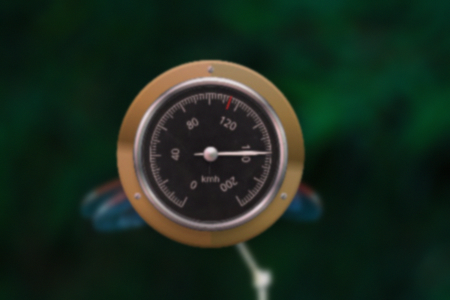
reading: {"value": 160, "unit": "km/h"}
